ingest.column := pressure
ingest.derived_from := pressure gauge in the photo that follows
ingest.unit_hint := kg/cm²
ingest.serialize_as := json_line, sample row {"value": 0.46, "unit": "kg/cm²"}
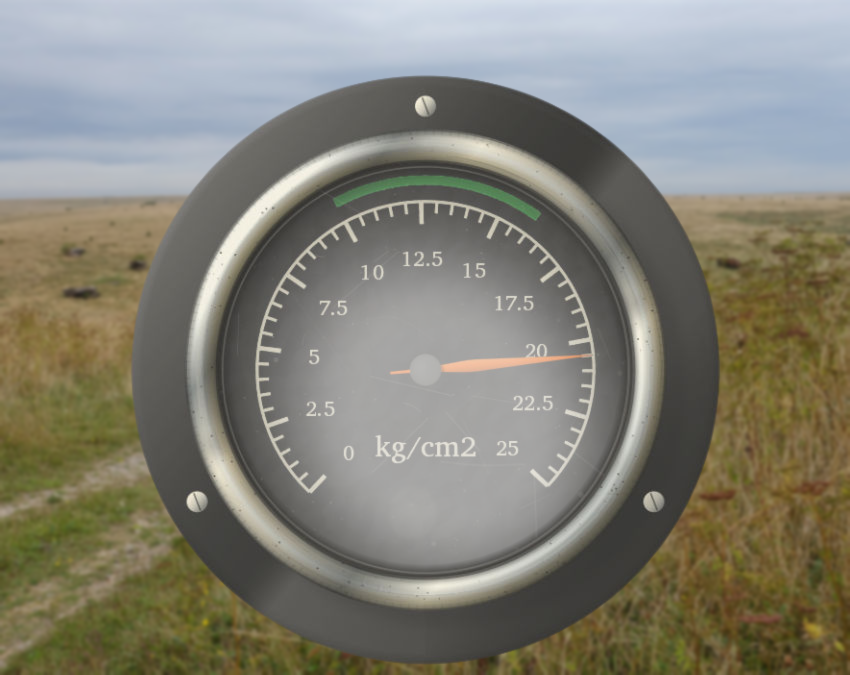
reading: {"value": 20.5, "unit": "kg/cm²"}
